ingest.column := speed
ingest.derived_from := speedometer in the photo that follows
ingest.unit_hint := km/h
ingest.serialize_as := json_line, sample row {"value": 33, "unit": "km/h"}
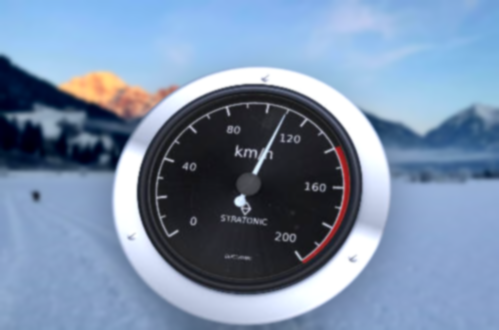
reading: {"value": 110, "unit": "km/h"}
